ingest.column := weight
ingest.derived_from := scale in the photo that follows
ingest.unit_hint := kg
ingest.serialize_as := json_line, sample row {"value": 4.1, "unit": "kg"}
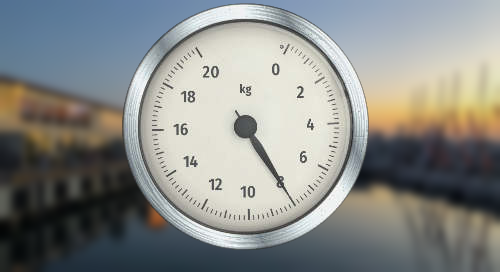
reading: {"value": 8, "unit": "kg"}
